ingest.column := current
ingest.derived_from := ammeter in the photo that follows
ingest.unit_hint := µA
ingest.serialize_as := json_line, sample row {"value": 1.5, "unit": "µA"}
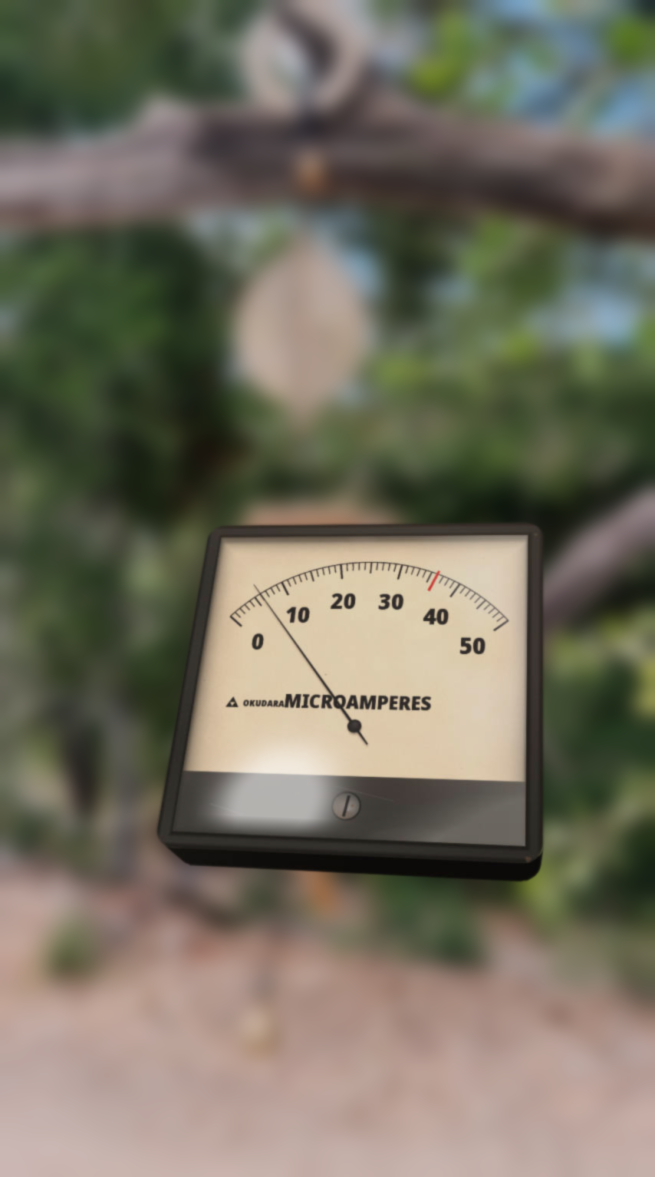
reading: {"value": 6, "unit": "µA"}
